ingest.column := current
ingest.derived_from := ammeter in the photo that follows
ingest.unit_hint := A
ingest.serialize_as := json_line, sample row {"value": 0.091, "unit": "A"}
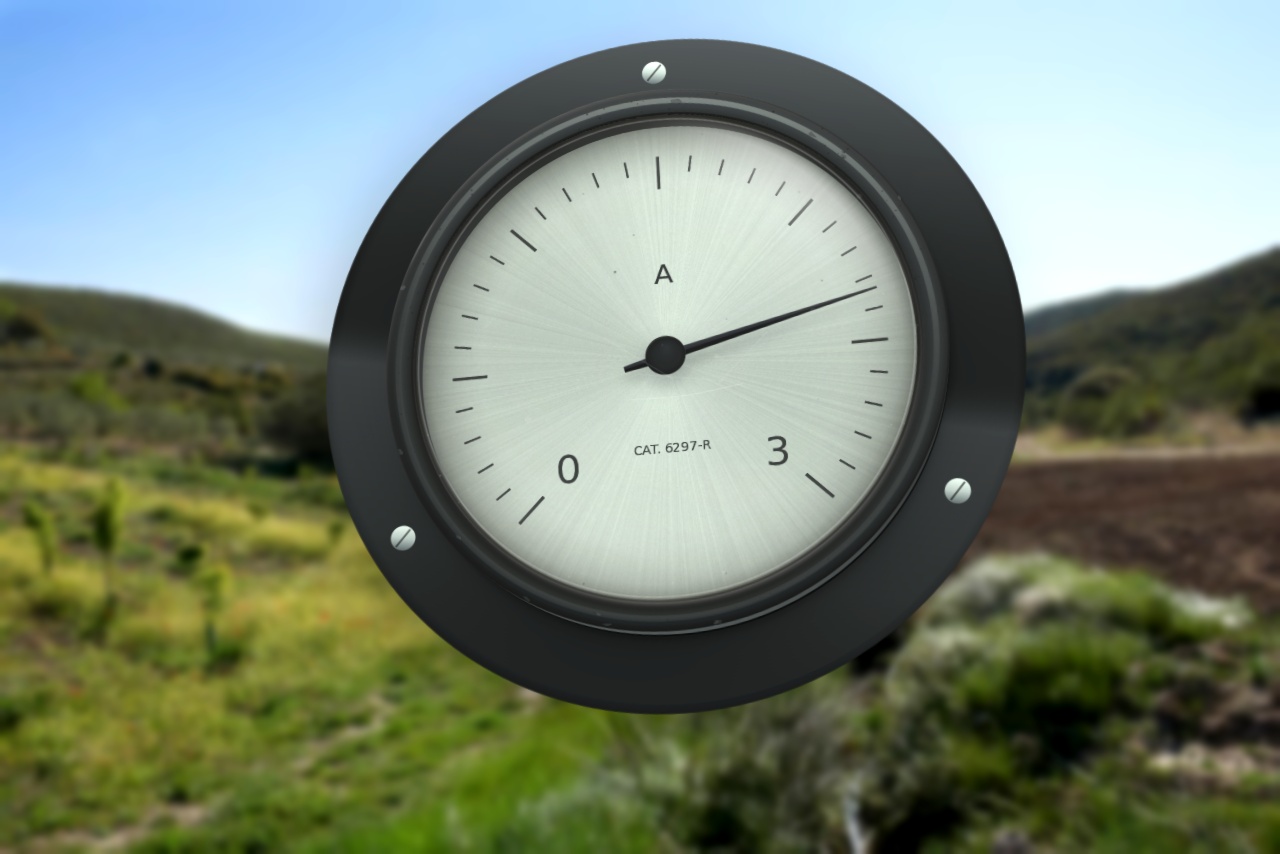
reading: {"value": 2.35, "unit": "A"}
